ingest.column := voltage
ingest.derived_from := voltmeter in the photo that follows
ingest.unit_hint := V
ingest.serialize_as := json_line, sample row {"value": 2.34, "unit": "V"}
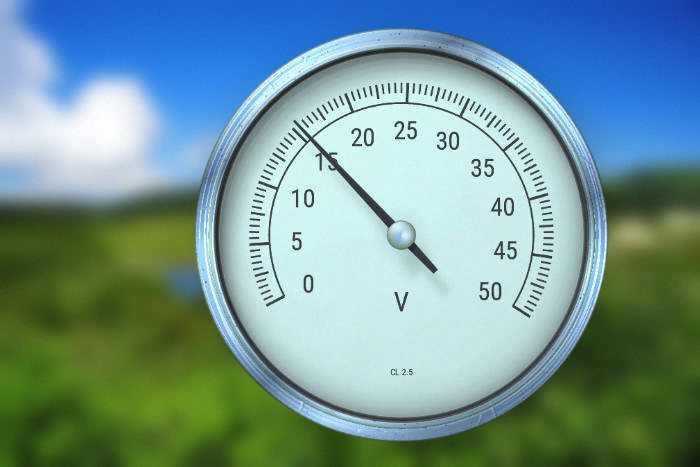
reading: {"value": 15.5, "unit": "V"}
